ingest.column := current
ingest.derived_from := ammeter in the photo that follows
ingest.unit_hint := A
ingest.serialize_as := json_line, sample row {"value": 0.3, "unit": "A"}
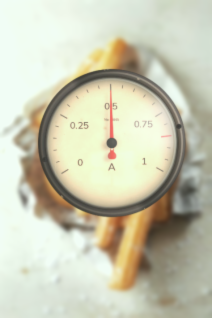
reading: {"value": 0.5, "unit": "A"}
